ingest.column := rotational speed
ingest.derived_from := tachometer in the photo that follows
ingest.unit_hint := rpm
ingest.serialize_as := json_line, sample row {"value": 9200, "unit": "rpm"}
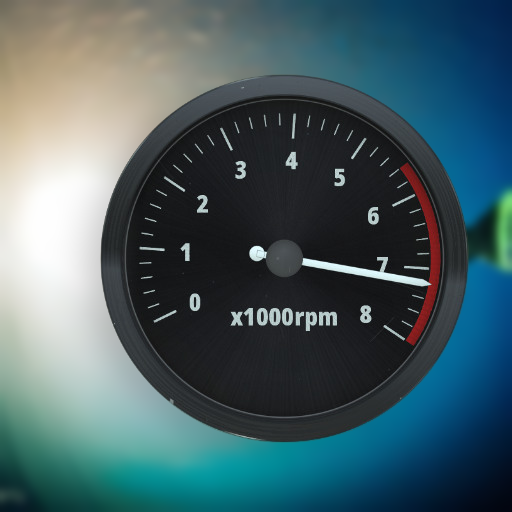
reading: {"value": 7200, "unit": "rpm"}
